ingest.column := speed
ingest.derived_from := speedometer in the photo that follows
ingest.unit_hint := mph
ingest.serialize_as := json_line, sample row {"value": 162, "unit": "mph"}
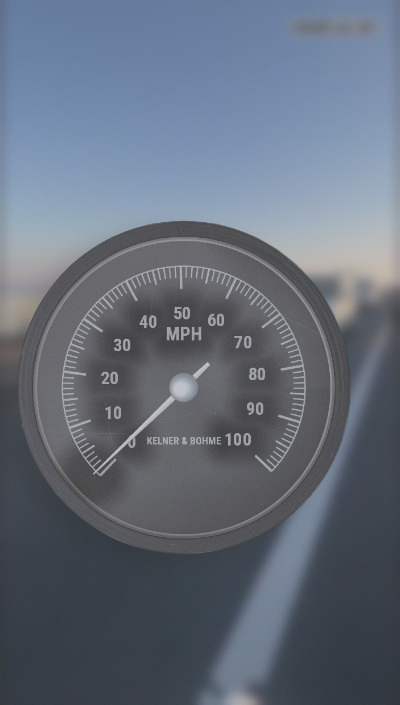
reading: {"value": 1, "unit": "mph"}
